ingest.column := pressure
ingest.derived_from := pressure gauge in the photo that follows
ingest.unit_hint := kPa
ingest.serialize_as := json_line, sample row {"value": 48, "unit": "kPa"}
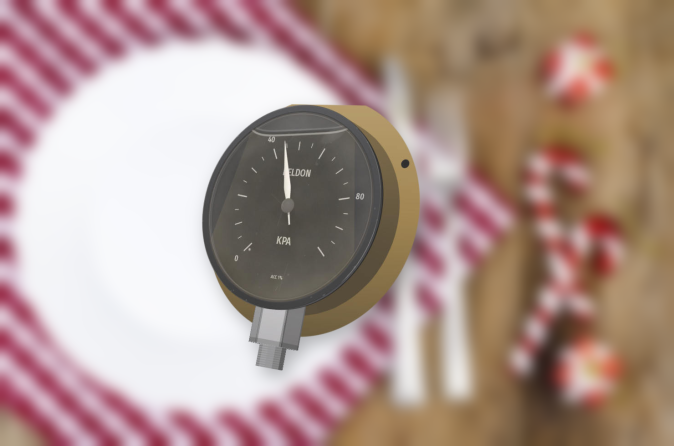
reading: {"value": 45, "unit": "kPa"}
